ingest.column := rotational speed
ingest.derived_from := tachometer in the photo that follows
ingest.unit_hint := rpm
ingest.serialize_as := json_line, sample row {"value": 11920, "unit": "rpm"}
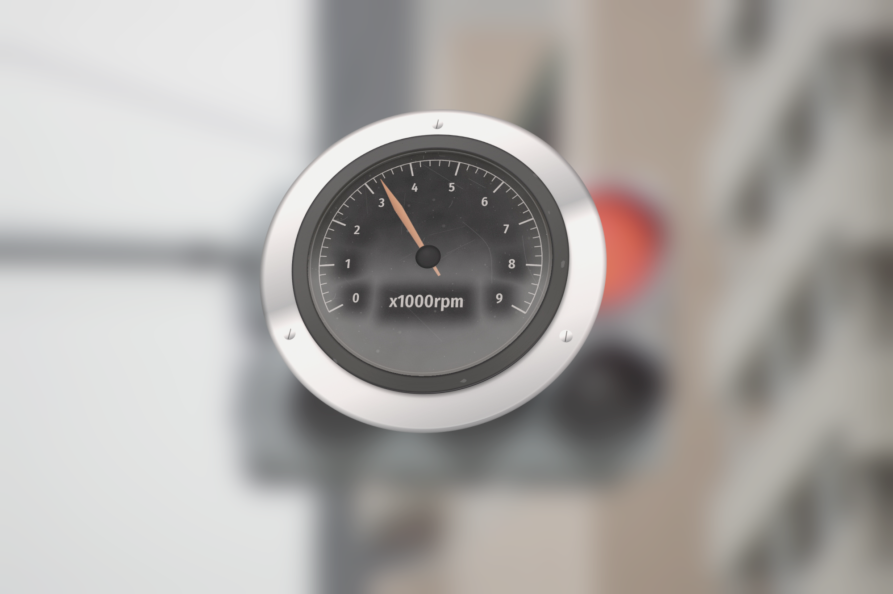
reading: {"value": 3300, "unit": "rpm"}
